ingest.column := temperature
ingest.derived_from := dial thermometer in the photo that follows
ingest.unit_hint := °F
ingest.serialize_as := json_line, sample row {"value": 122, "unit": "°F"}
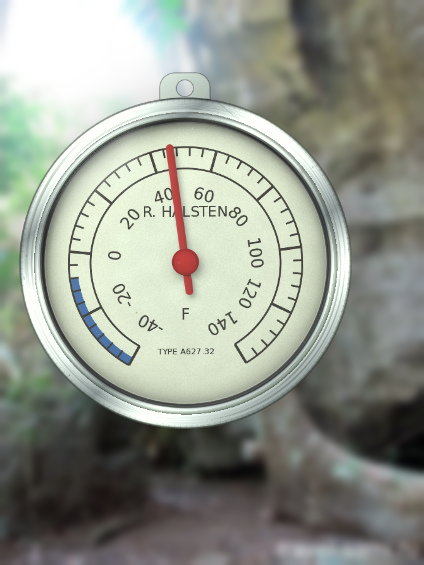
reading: {"value": 46, "unit": "°F"}
